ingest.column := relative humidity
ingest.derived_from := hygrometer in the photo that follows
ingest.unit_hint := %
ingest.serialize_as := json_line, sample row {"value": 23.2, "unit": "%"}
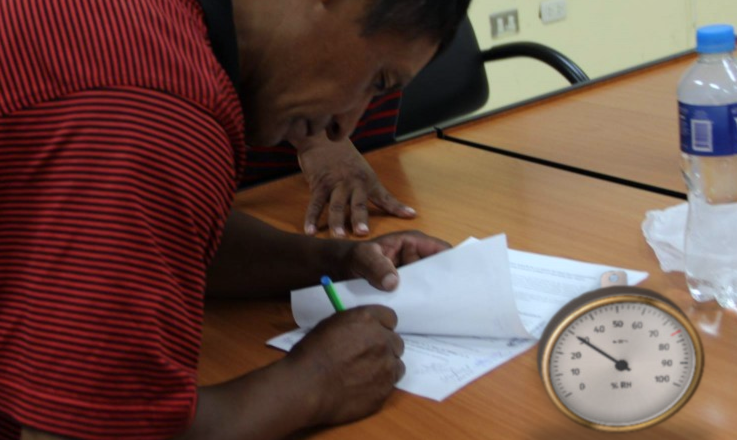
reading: {"value": 30, "unit": "%"}
